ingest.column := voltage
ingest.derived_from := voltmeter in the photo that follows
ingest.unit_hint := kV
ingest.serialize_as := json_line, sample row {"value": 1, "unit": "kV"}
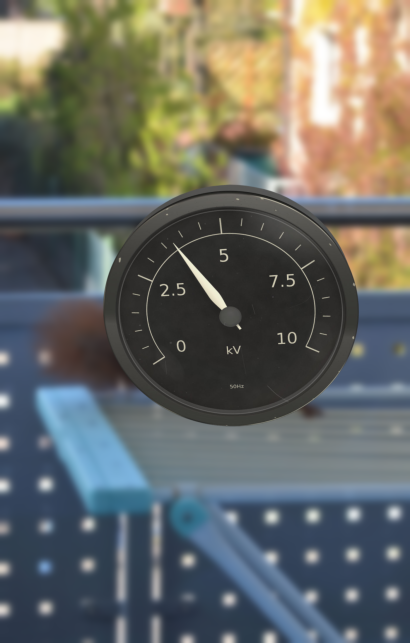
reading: {"value": 3.75, "unit": "kV"}
